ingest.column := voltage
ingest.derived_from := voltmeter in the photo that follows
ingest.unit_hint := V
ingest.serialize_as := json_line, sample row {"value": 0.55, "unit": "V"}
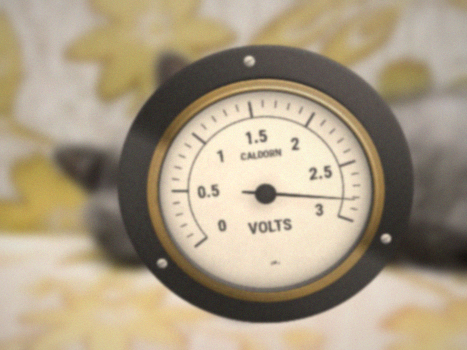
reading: {"value": 2.8, "unit": "V"}
